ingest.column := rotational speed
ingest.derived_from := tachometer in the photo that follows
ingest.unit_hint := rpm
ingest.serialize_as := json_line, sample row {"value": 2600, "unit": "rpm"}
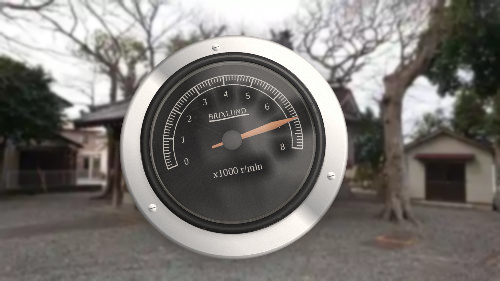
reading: {"value": 7000, "unit": "rpm"}
